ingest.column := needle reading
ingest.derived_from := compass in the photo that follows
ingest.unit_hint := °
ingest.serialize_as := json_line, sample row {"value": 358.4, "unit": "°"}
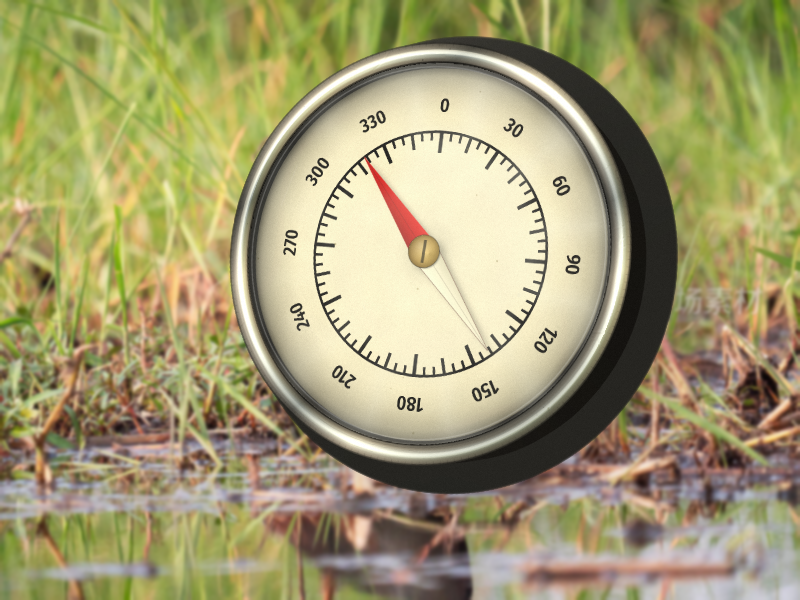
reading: {"value": 320, "unit": "°"}
